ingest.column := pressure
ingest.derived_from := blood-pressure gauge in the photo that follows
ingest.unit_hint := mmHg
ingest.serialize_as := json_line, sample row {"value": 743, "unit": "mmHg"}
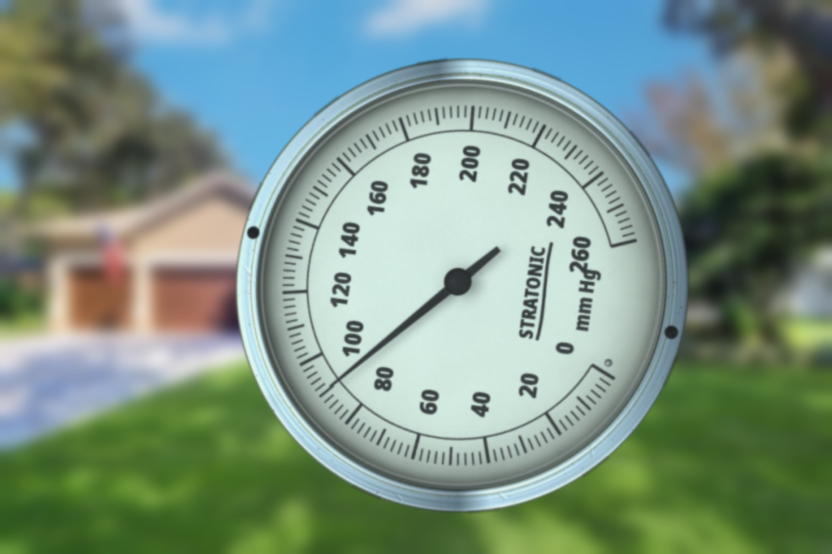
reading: {"value": 90, "unit": "mmHg"}
